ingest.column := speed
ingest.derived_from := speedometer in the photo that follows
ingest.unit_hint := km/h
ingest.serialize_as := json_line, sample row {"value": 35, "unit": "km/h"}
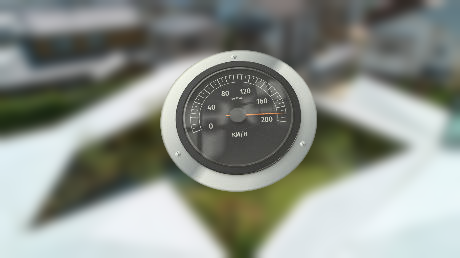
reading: {"value": 190, "unit": "km/h"}
